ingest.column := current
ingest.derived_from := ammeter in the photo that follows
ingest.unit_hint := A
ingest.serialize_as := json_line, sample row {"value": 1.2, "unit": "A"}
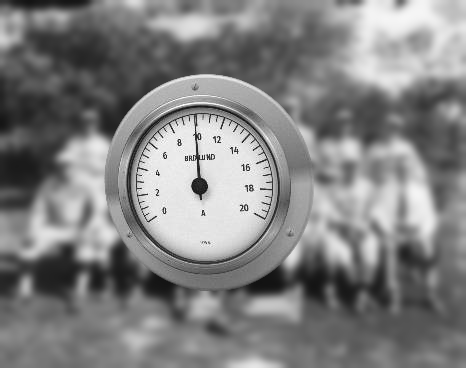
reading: {"value": 10, "unit": "A"}
